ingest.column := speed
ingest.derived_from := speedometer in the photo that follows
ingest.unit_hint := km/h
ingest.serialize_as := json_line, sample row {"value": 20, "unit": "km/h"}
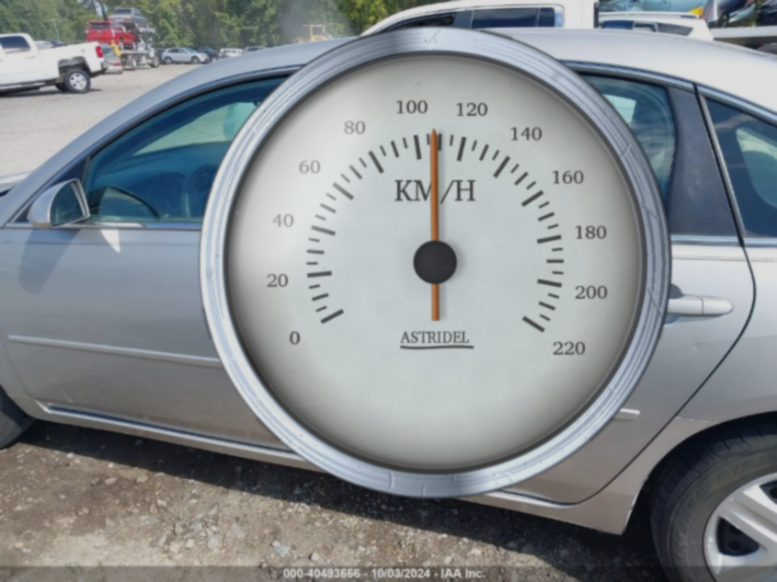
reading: {"value": 107.5, "unit": "km/h"}
